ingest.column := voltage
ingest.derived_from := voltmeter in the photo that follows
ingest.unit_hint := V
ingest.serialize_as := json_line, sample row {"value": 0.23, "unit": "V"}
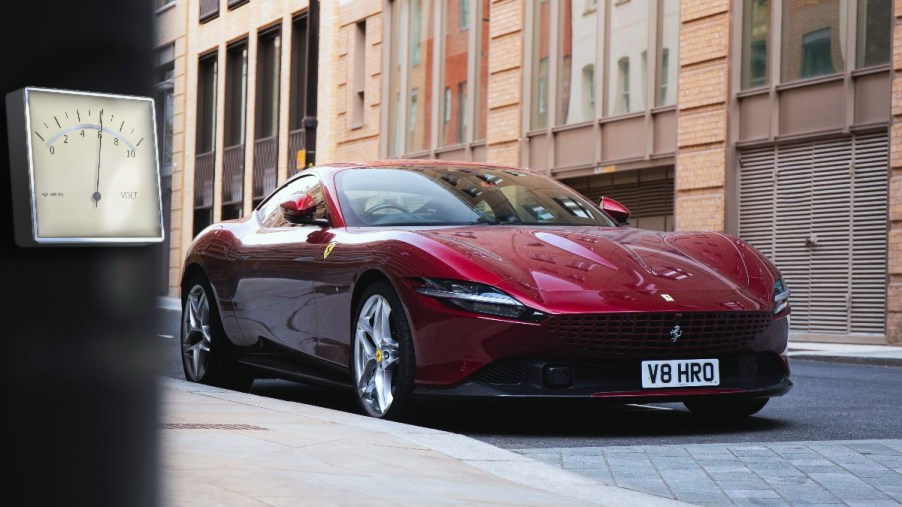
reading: {"value": 6, "unit": "V"}
